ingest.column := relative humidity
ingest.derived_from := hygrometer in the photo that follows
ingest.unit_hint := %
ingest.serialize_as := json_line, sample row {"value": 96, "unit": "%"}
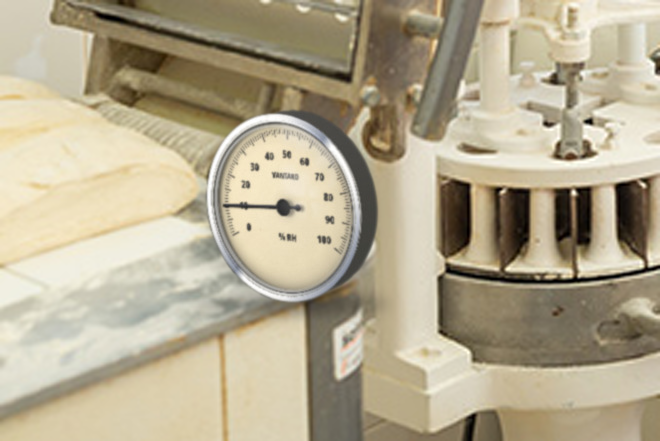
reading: {"value": 10, "unit": "%"}
